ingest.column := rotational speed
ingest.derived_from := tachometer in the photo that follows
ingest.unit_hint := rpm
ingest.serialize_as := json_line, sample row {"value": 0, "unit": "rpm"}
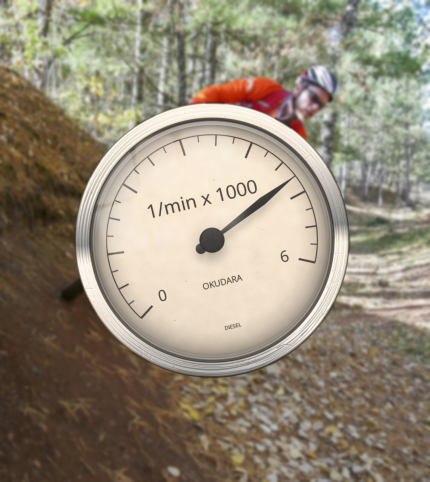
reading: {"value": 4750, "unit": "rpm"}
